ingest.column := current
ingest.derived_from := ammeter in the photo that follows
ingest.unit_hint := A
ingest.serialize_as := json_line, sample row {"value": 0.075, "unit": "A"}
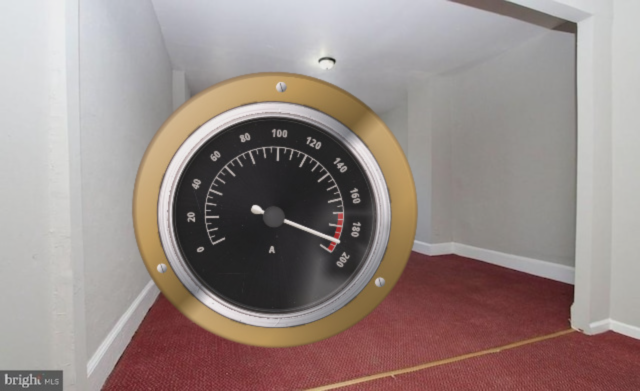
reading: {"value": 190, "unit": "A"}
